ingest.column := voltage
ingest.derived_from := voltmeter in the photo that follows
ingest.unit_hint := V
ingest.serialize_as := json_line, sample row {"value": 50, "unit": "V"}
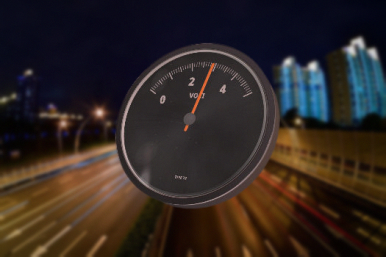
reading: {"value": 3, "unit": "V"}
